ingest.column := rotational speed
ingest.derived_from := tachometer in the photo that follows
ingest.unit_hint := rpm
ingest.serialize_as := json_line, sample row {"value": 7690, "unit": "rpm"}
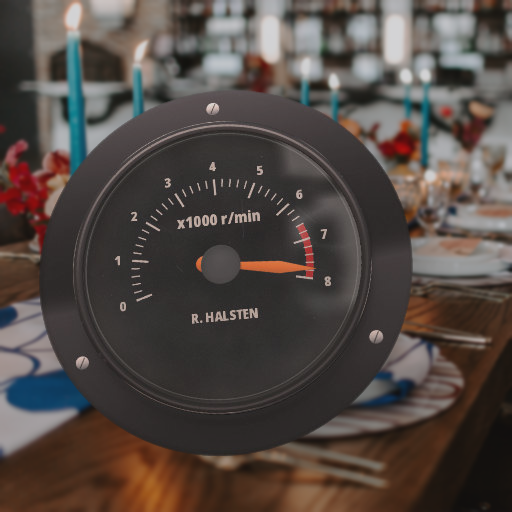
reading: {"value": 7800, "unit": "rpm"}
